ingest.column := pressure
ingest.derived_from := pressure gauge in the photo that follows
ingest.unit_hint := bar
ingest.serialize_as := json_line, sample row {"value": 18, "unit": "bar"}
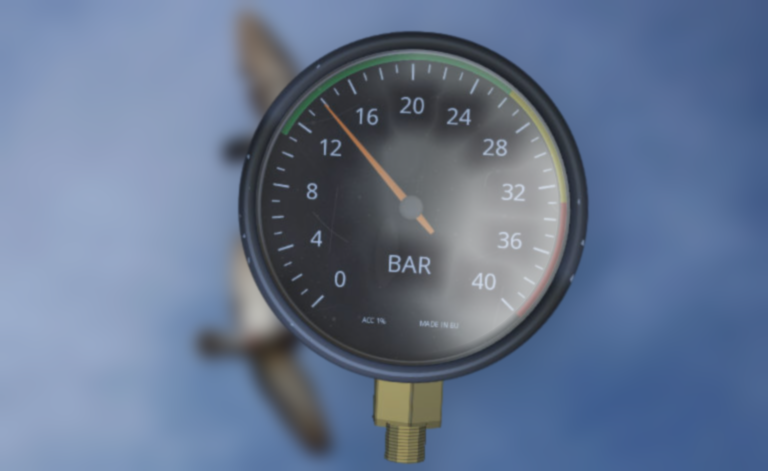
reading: {"value": 14, "unit": "bar"}
